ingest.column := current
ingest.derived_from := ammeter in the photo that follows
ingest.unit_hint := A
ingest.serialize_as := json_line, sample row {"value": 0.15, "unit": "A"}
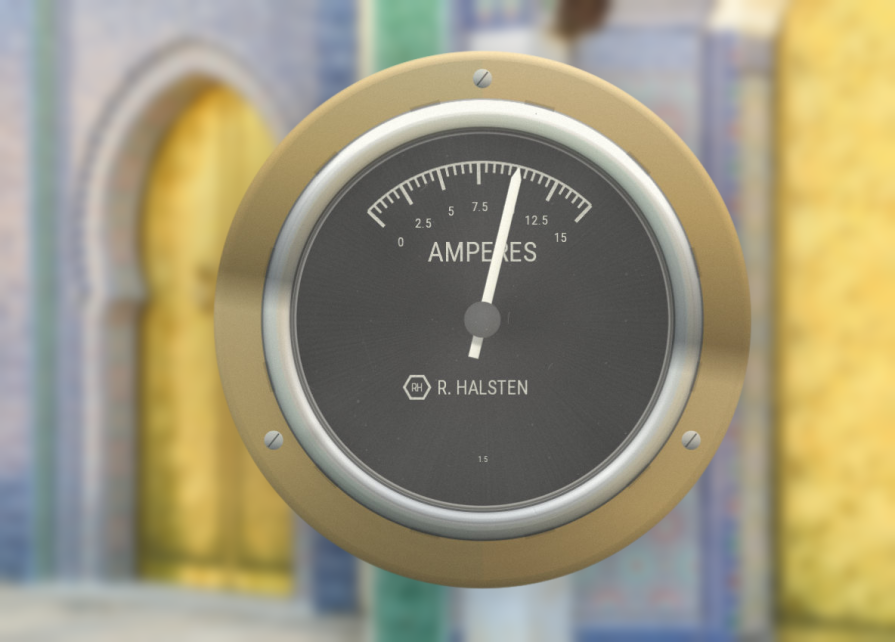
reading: {"value": 10, "unit": "A"}
